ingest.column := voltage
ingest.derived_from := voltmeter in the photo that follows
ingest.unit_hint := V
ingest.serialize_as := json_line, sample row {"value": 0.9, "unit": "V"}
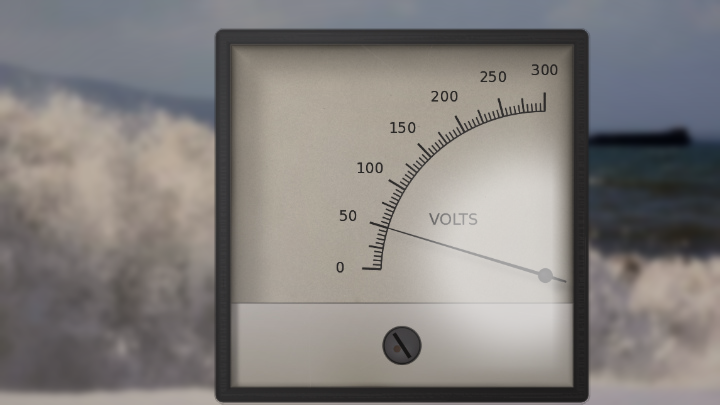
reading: {"value": 50, "unit": "V"}
